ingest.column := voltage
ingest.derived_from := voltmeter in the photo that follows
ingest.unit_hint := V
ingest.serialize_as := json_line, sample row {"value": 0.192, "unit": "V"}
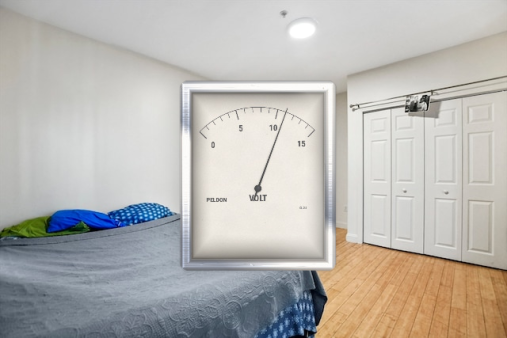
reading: {"value": 11, "unit": "V"}
